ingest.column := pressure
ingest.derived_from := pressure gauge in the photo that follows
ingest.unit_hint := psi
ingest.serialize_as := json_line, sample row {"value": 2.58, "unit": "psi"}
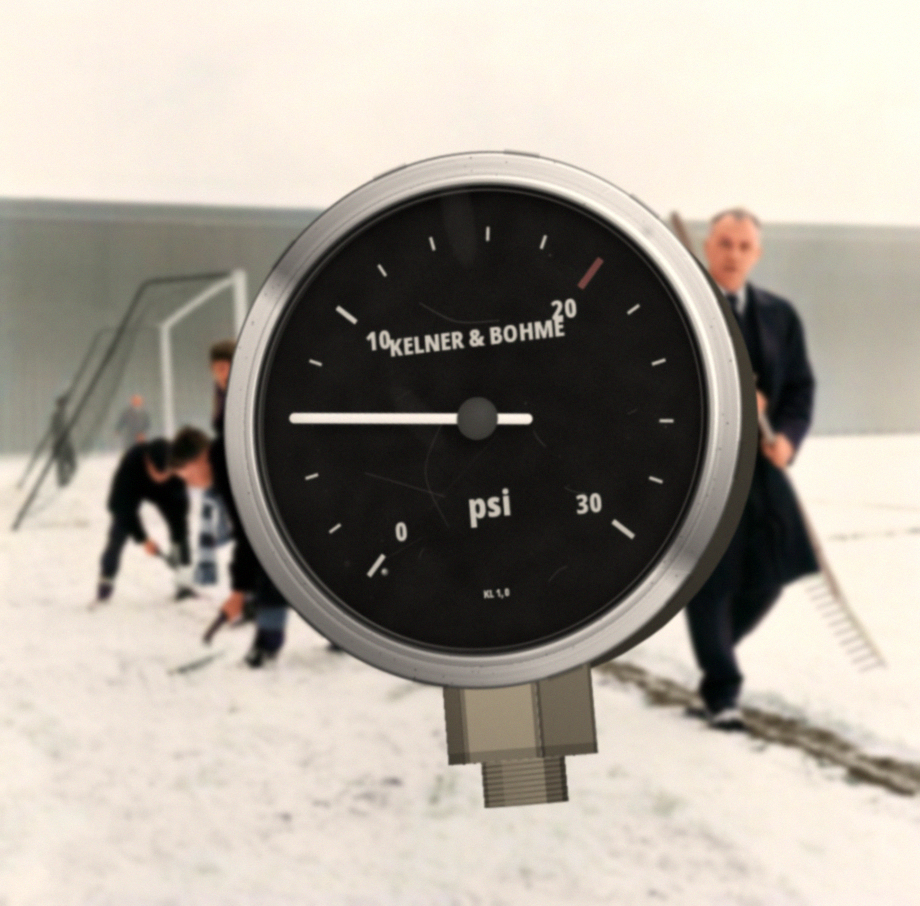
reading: {"value": 6, "unit": "psi"}
